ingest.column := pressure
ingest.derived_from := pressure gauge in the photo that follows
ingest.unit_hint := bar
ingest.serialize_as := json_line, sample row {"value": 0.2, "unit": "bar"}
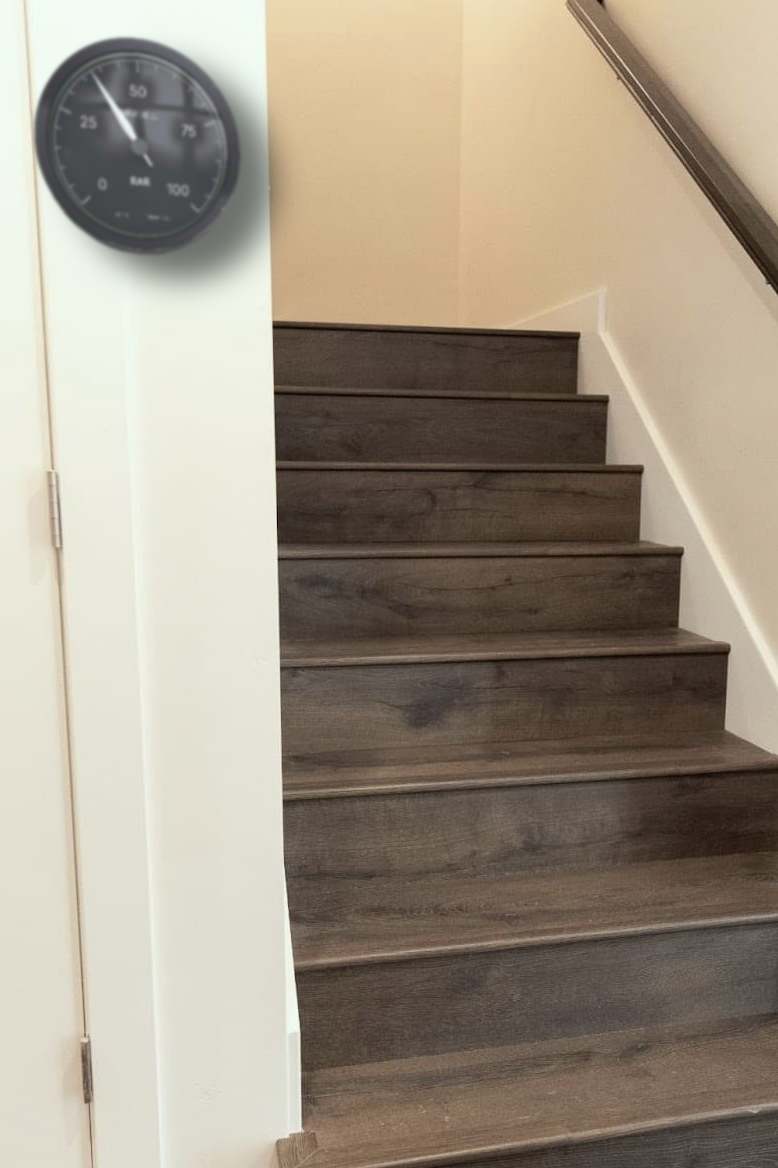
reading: {"value": 37.5, "unit": "bar"}
